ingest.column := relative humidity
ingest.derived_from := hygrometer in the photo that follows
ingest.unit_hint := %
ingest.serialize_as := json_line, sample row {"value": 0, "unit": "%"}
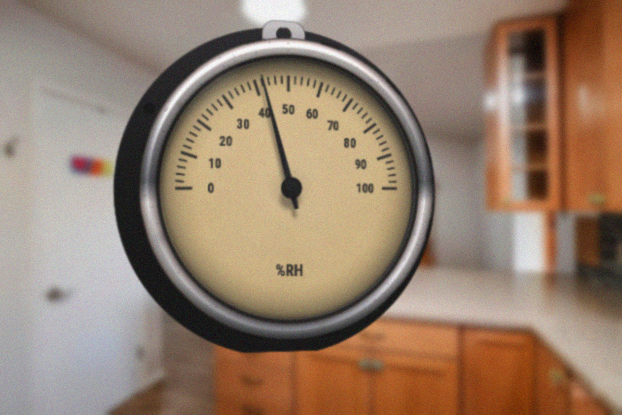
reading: {"value": 42, "unit": "%"}
